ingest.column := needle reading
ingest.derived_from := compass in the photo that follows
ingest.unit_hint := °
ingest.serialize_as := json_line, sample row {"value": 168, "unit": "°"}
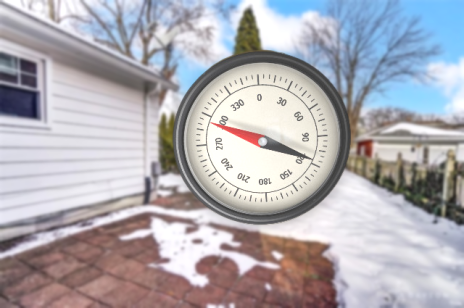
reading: {"value": 295, "unit": "°"}
